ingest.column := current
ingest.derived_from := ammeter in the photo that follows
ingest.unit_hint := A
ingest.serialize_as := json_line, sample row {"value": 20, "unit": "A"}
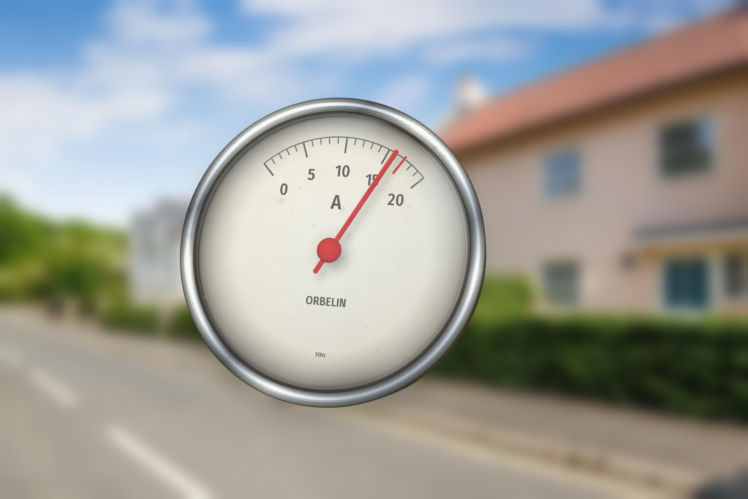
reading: {"value": 16, "unit": "A"}
